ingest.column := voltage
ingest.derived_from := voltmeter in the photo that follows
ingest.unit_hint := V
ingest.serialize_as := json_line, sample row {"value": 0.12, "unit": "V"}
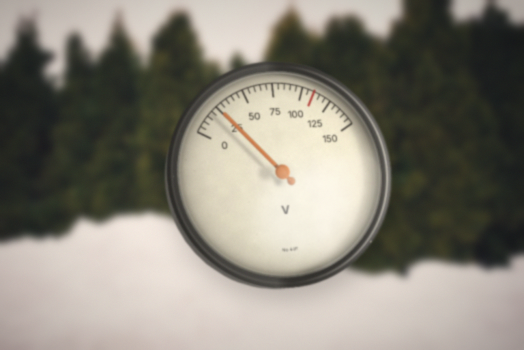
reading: {"value": 25, "unit": "V"}
